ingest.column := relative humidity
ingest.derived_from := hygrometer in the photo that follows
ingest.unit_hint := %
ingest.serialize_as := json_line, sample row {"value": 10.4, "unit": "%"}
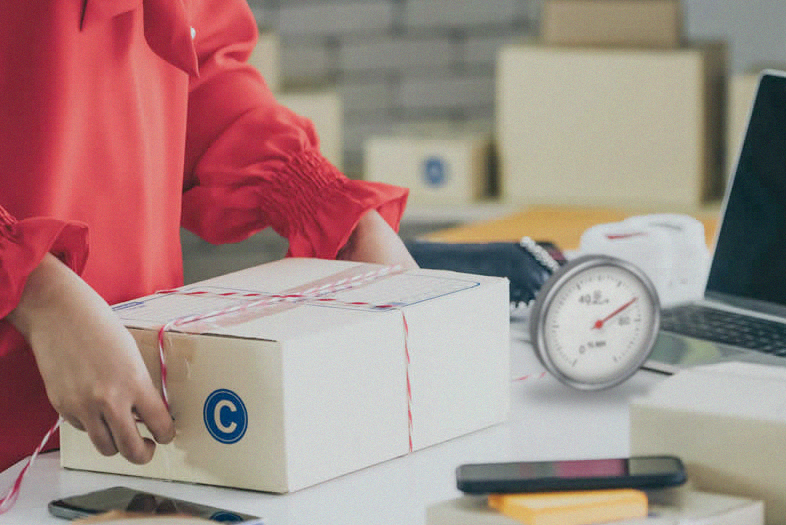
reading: {"value": 70, "unit": "%"}
